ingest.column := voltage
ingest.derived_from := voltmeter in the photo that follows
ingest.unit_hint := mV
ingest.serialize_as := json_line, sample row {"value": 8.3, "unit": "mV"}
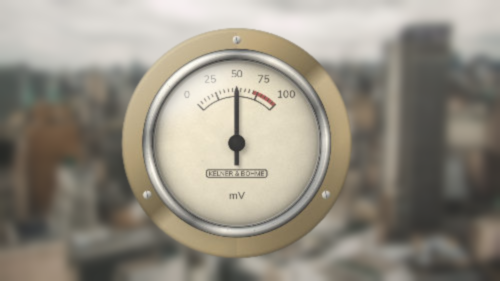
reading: {"value": 50, "unit": "mV"}
